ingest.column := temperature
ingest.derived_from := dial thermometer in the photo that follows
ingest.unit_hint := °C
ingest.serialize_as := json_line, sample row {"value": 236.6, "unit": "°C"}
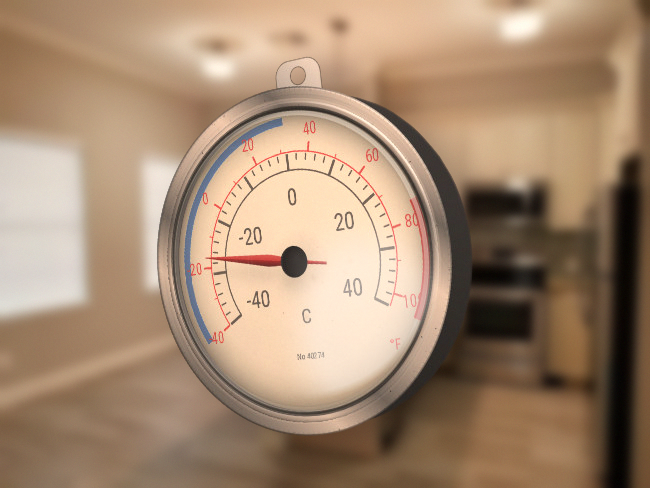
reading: {"value": -27, "unit": "°C"}
